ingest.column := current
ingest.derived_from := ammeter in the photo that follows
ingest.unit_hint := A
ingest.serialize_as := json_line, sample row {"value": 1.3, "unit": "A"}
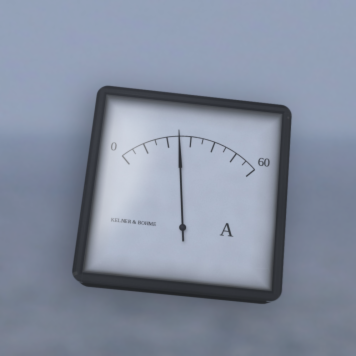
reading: {"value": 25, "unit": "A"}
